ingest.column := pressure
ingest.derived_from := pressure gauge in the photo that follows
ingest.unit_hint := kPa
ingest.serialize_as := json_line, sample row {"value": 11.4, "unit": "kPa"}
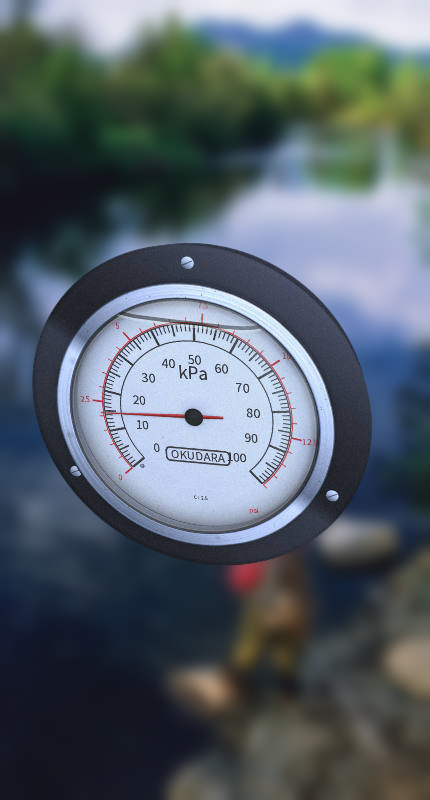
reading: {"value": 15, "unit": "kPa"}
